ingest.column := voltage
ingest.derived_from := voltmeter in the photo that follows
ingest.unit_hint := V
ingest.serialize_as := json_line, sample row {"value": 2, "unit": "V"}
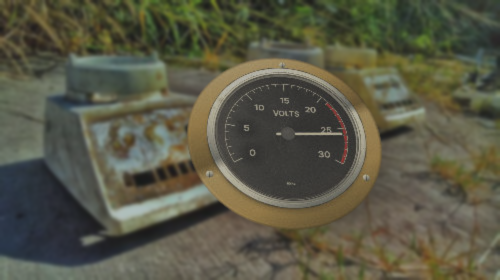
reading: {"value": 26, "unit": "V"}
